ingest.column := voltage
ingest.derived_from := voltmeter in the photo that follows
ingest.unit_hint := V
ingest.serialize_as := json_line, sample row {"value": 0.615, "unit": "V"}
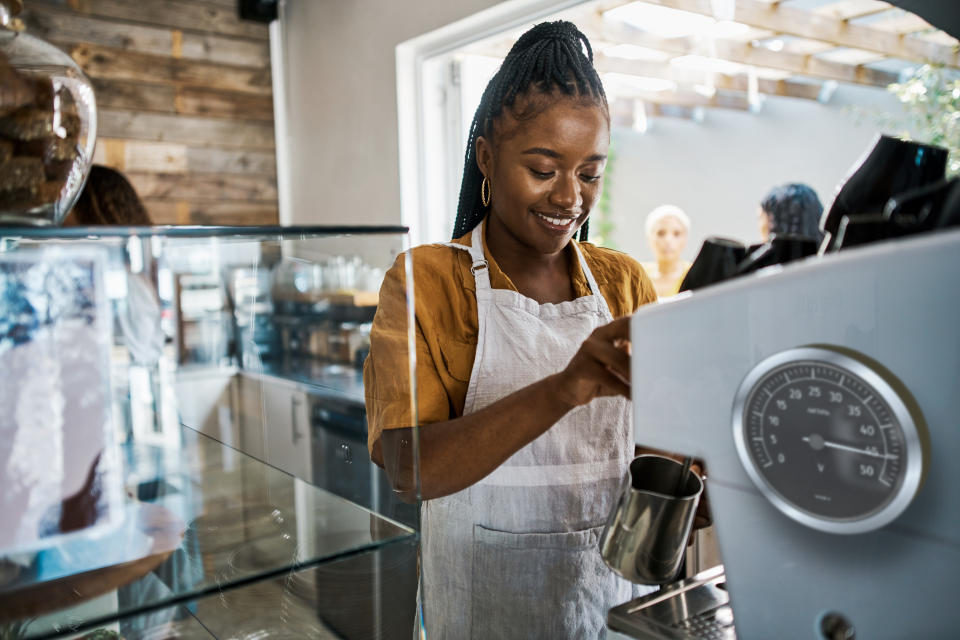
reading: {"value": 45, "unit": "V"}
